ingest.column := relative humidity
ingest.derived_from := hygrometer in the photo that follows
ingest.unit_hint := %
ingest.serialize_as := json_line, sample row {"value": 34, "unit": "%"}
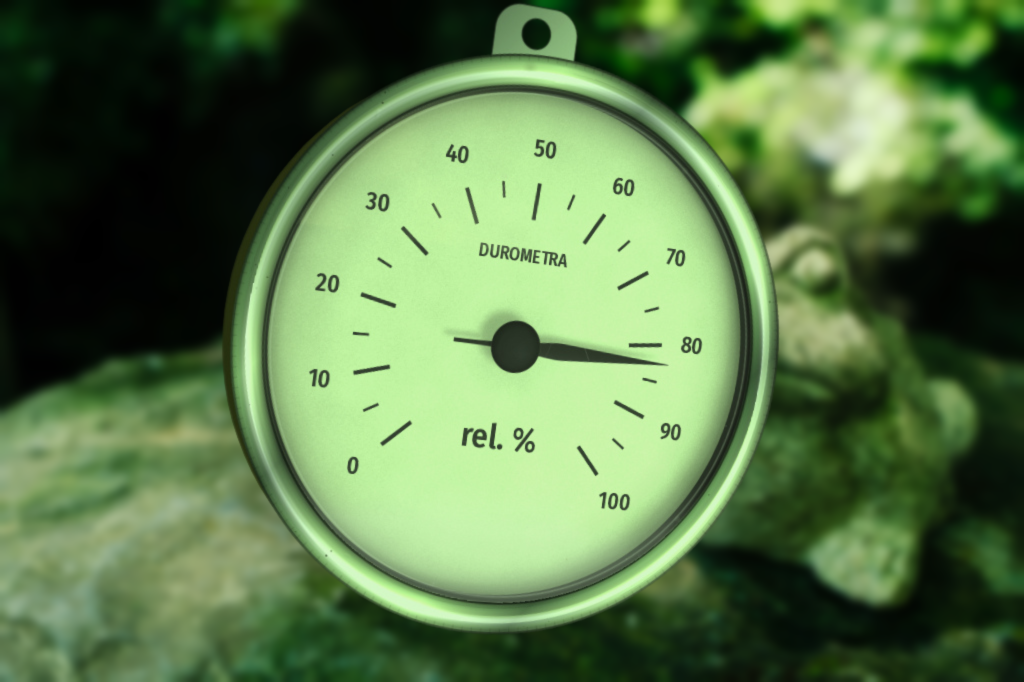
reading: {"value": 82.5, "unit": "%"}
